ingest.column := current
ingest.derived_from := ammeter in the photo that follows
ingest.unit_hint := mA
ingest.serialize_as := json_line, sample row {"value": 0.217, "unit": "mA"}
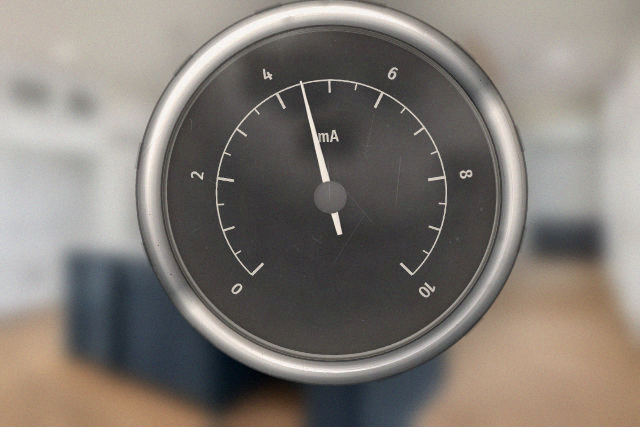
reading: {"value": 4.5, "unit": "mA"}
